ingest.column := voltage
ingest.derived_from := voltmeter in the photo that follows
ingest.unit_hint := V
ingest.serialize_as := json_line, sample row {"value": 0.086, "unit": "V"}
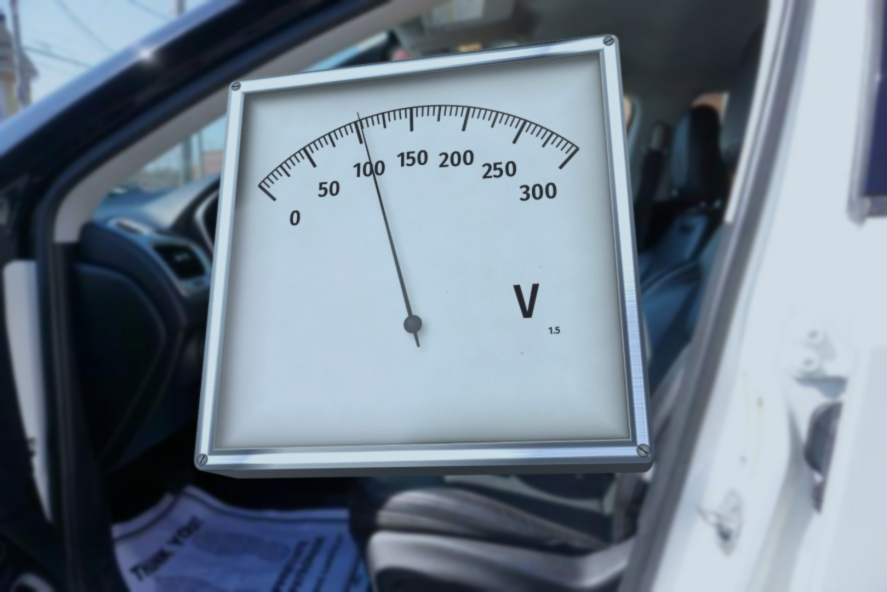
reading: {"value": 105, "unit": "V"}
